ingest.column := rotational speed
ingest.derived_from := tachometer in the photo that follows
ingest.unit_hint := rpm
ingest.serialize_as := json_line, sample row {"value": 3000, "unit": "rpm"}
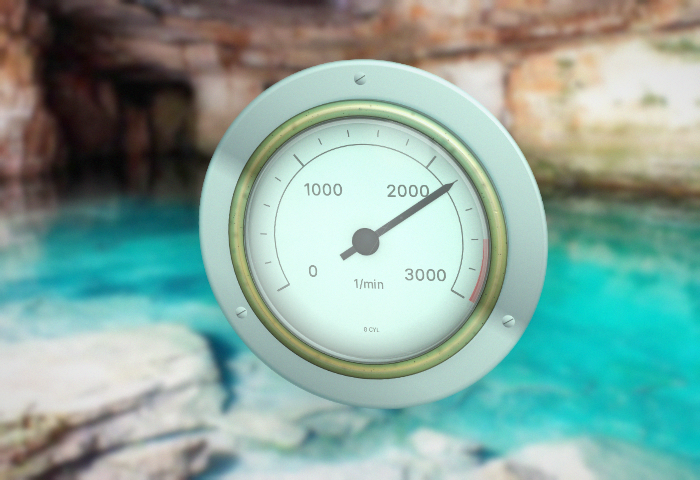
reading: {"value": 2200, "unit": "rpm"}
